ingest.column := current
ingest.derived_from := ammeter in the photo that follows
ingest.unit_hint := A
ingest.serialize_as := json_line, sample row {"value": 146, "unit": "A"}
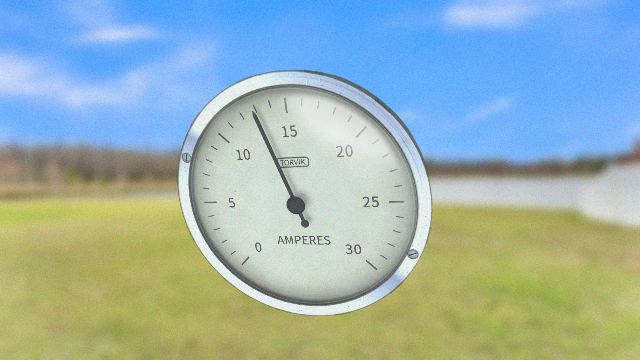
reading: {"value": 13, "unit": "A"}
